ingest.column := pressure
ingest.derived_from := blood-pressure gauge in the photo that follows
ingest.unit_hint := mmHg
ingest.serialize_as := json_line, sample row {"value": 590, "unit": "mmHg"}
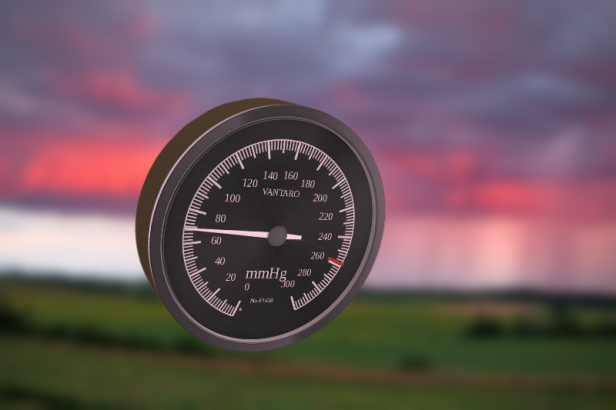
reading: {"value": 70, "unit": "mmHg"}
